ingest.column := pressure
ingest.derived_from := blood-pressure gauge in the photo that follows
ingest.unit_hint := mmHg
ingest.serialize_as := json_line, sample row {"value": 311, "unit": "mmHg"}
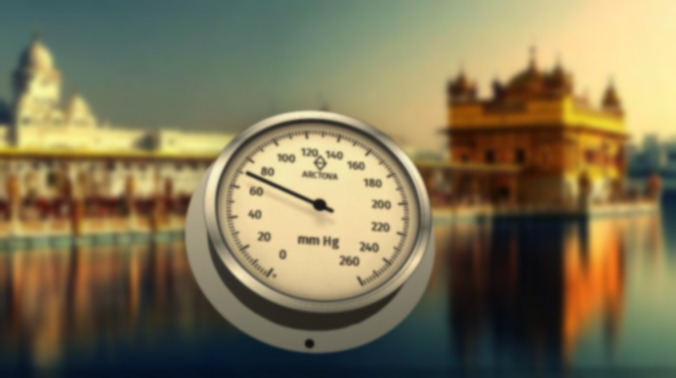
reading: {"value": 70, "unit": "mmHg"}
